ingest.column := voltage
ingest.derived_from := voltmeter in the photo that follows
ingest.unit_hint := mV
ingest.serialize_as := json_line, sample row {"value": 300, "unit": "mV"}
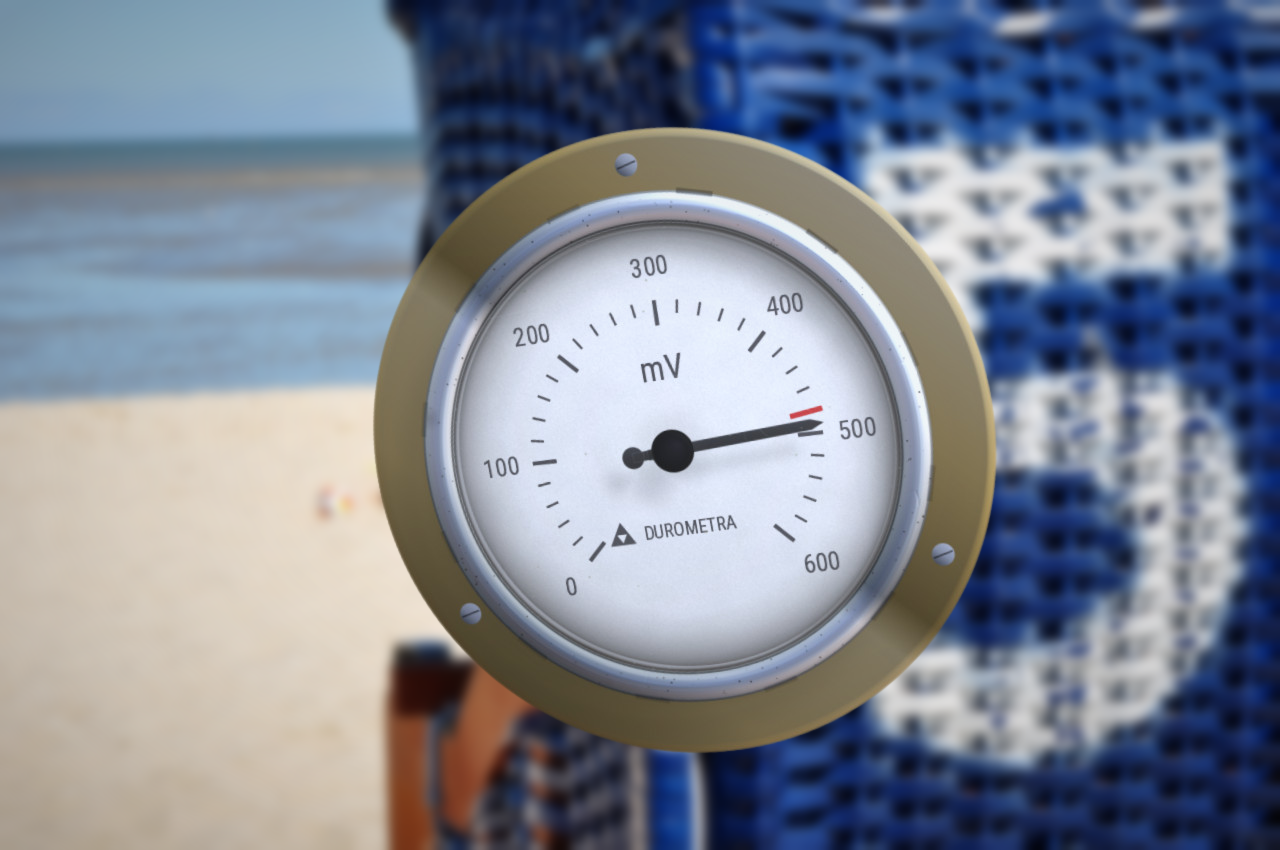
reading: {"value": 490, "unit": "mV"}
